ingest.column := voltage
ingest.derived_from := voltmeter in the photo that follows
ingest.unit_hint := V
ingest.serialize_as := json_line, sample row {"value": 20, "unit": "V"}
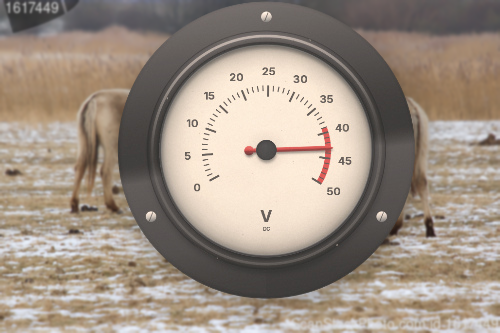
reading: {"value": 43, "unit": "V"}
